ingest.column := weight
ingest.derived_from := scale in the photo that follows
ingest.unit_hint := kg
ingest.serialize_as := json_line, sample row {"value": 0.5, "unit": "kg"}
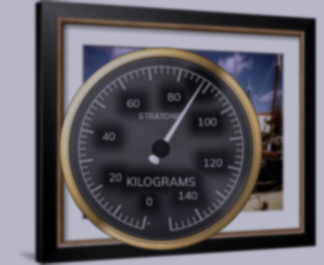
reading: {"value": 88, "unit": "kg"}
